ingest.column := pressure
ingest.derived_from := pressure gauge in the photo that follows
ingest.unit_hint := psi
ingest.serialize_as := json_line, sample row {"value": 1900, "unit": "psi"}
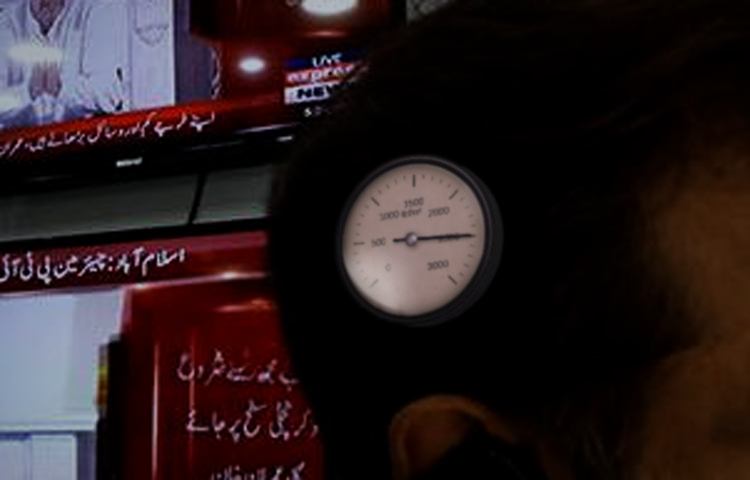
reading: {"value": 2500, "unit": "psi"}
